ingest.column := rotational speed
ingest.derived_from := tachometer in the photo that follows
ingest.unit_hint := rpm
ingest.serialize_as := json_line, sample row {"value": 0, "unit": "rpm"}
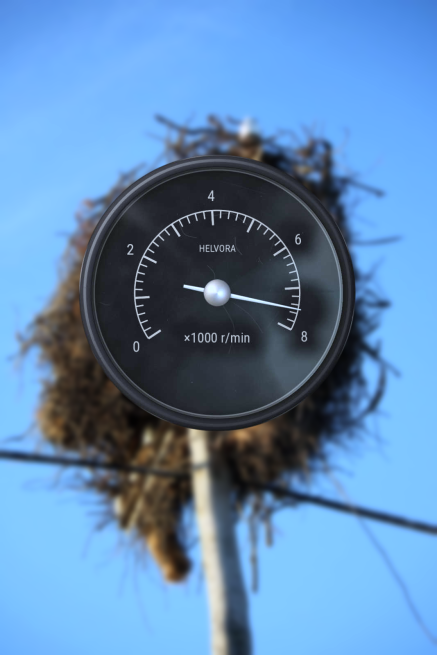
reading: {"value": 7500, "unit": "rpm"}
